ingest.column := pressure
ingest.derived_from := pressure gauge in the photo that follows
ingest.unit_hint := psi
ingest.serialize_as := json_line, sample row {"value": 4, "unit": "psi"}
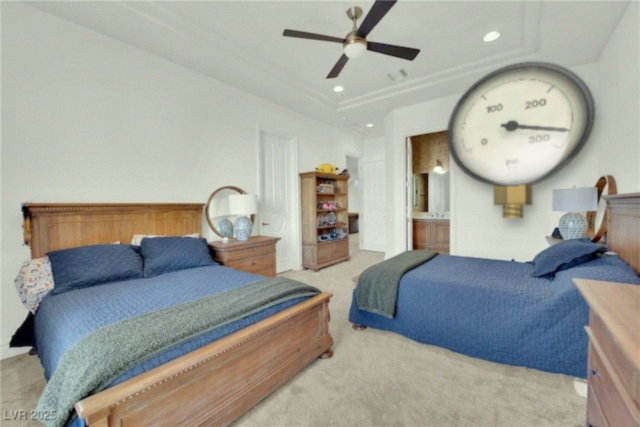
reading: {"value": 275, "unit": "psi"}
